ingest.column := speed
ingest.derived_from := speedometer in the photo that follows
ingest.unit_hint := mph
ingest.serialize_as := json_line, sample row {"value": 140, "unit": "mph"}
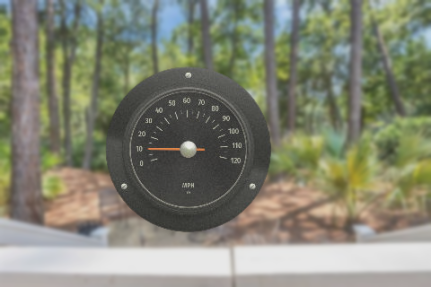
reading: {"value": 10, "unit": "mph"}
